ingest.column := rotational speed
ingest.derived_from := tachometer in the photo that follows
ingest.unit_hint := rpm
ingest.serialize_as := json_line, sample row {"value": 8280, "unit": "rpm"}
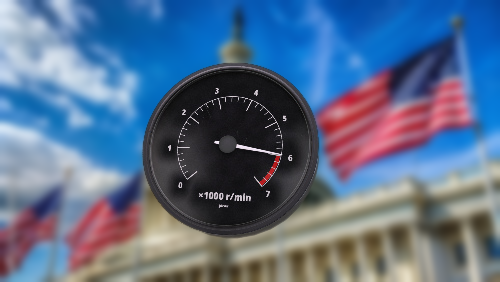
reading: {"value": 6000, "unit": "rpm"}
